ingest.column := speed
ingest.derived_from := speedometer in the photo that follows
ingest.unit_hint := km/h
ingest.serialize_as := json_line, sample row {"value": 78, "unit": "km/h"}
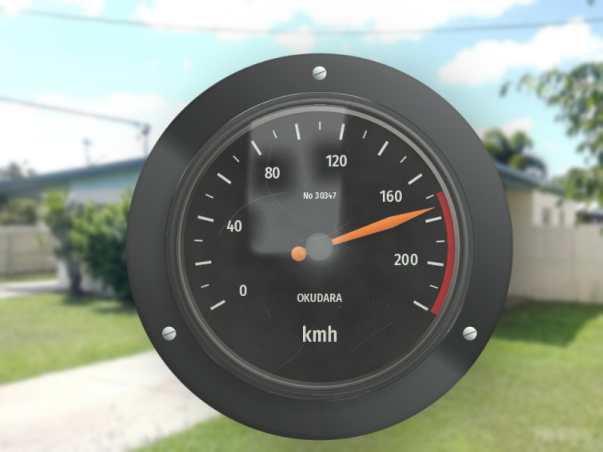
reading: {"value": 175, "unit": "km/h"}
